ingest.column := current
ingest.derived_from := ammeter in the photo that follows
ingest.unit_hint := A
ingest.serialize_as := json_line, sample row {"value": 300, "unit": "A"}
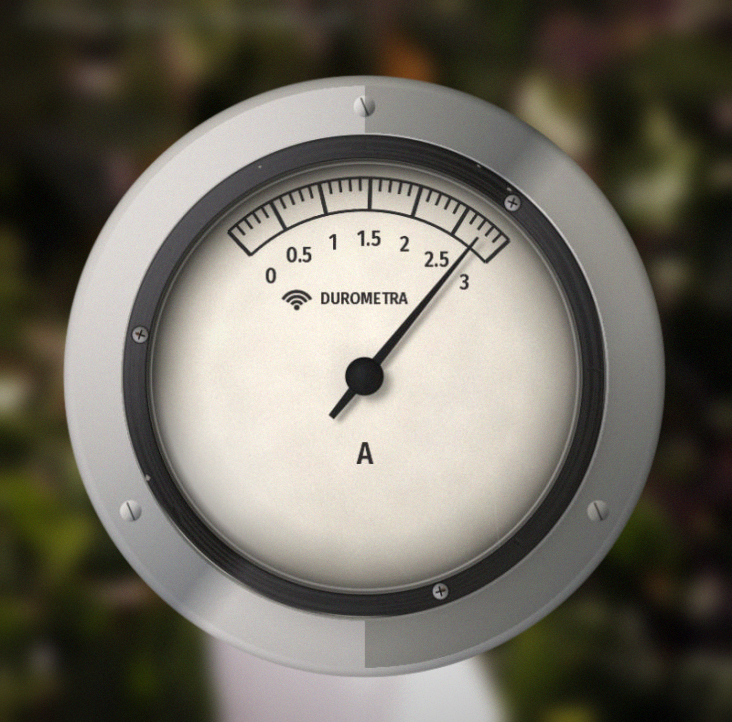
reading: {"value": 2.75, "unit": "A"}
